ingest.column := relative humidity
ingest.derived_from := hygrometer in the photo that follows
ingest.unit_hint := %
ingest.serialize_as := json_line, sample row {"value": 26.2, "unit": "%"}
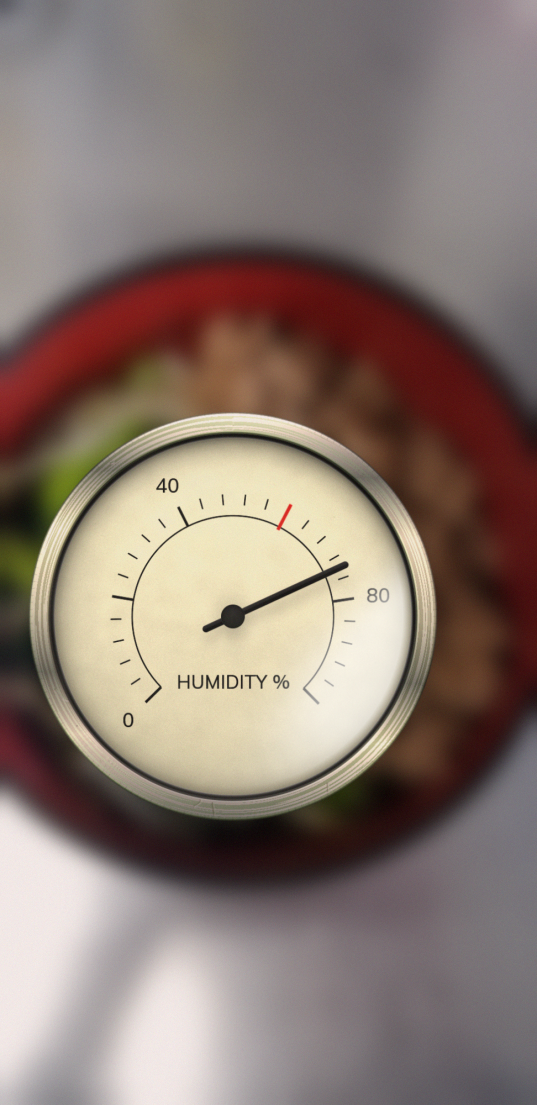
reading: {"value": 74, "unit": "%"}
